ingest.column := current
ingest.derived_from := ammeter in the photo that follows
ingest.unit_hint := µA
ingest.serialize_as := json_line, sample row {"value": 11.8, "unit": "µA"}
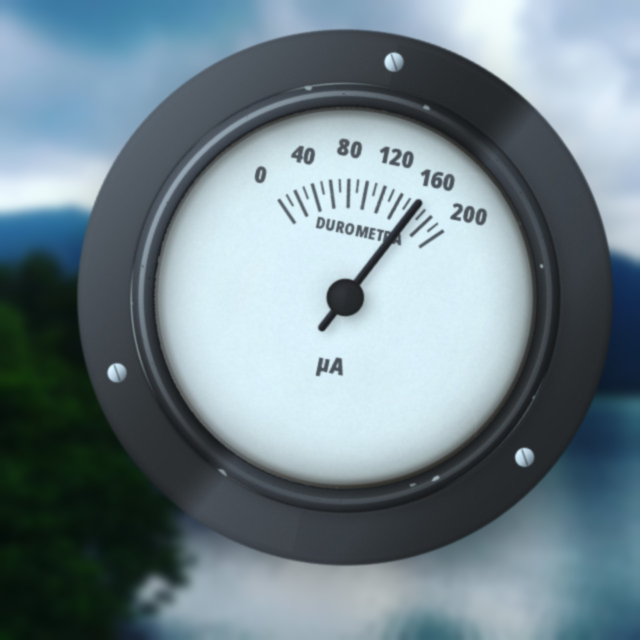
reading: {"value": 160, "unit": "µA"}
